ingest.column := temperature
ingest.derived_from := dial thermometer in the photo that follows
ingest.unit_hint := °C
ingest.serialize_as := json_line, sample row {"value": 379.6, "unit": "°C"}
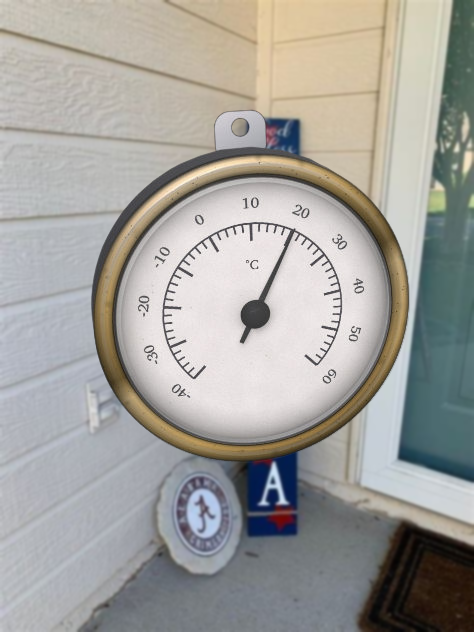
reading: {"value": 20, "unit": "°C"}
